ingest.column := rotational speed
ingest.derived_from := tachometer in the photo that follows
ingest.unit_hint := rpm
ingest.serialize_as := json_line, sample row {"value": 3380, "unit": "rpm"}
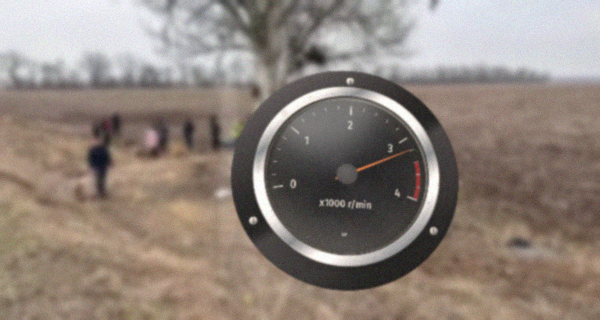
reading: {"value": 3200, "unit": "rpm"}
